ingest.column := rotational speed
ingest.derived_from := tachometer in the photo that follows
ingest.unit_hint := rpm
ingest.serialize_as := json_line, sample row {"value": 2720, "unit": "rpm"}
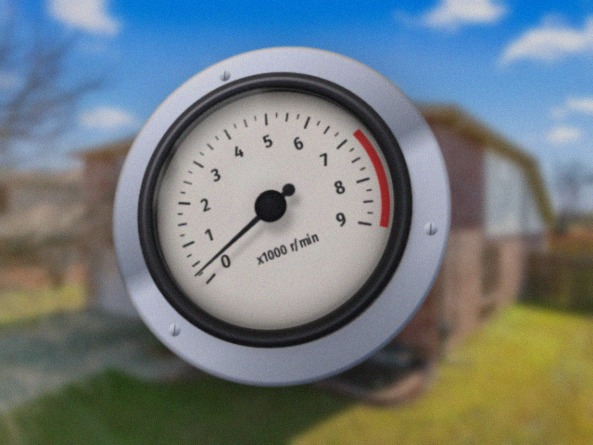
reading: {"value": 250, "unit": "rpm"}
